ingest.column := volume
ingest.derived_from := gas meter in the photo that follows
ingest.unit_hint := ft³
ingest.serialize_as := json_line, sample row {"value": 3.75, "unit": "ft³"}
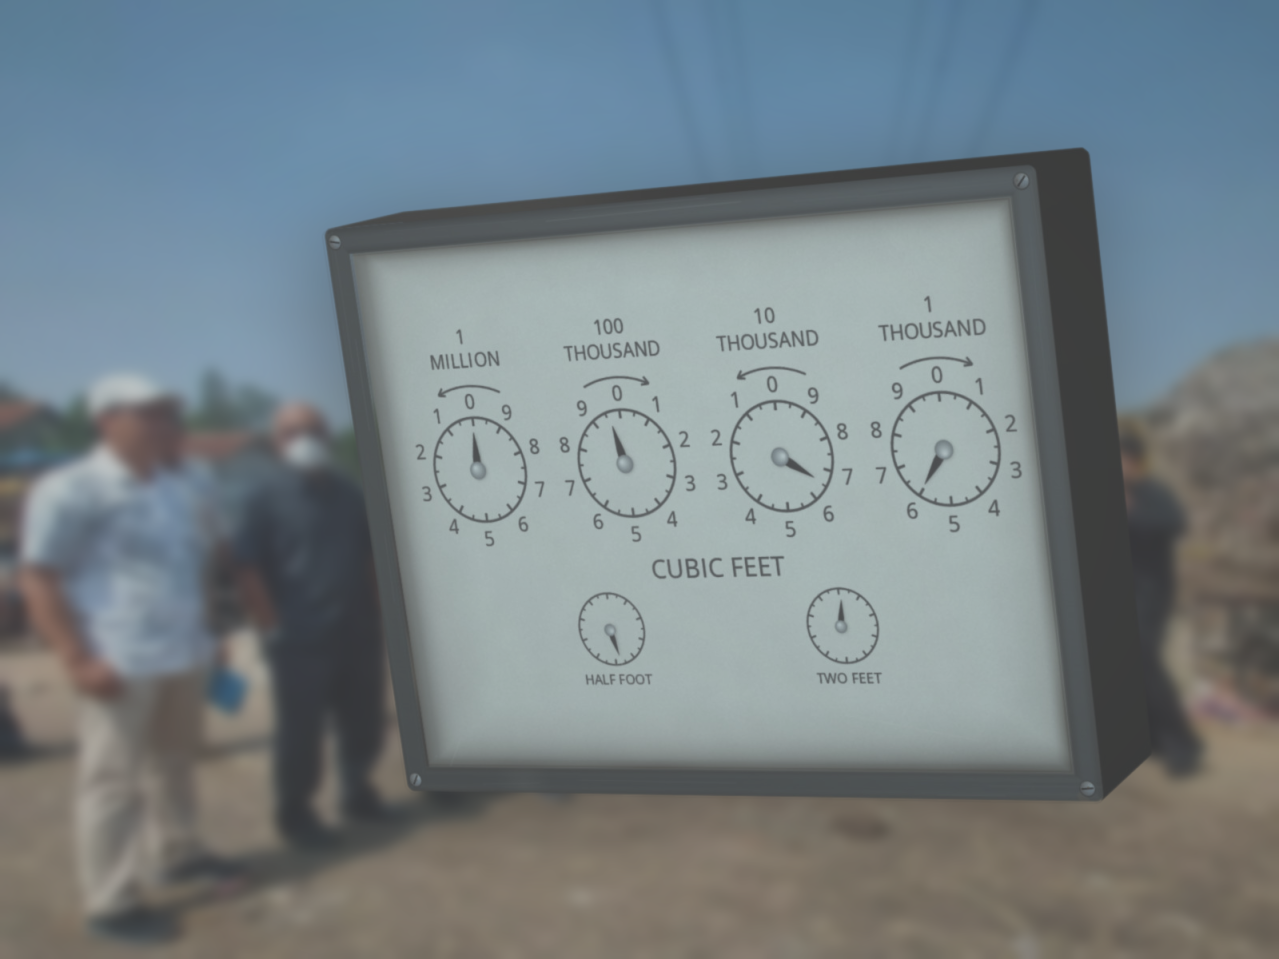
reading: {"value": 996600, "unit": "ft³"}
